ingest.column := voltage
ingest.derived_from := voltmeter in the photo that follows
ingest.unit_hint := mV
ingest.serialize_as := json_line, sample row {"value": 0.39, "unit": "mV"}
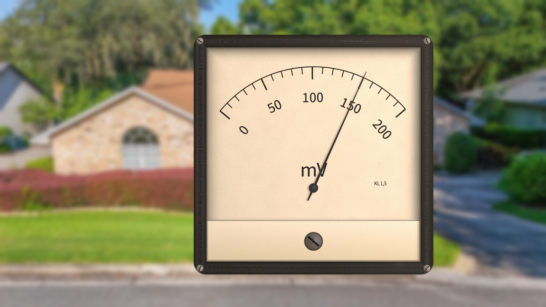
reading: {"value": 150, "unit": "mV"}
